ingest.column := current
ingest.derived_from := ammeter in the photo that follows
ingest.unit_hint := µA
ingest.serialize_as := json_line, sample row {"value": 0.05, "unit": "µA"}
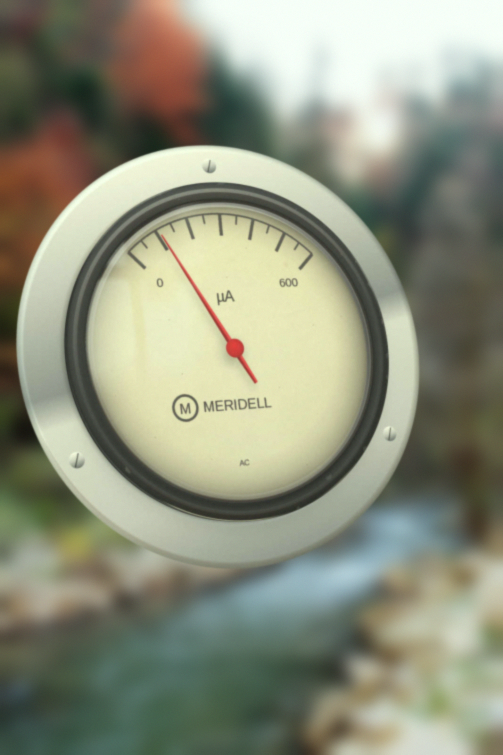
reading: {"value": 100, "unit": "µA"}
